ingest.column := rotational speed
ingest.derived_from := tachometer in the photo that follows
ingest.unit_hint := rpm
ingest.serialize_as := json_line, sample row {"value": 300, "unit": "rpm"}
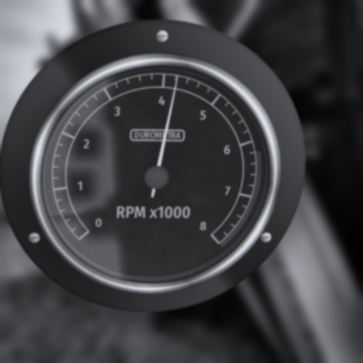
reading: {"value": 4200, "unit": "rpm"}
